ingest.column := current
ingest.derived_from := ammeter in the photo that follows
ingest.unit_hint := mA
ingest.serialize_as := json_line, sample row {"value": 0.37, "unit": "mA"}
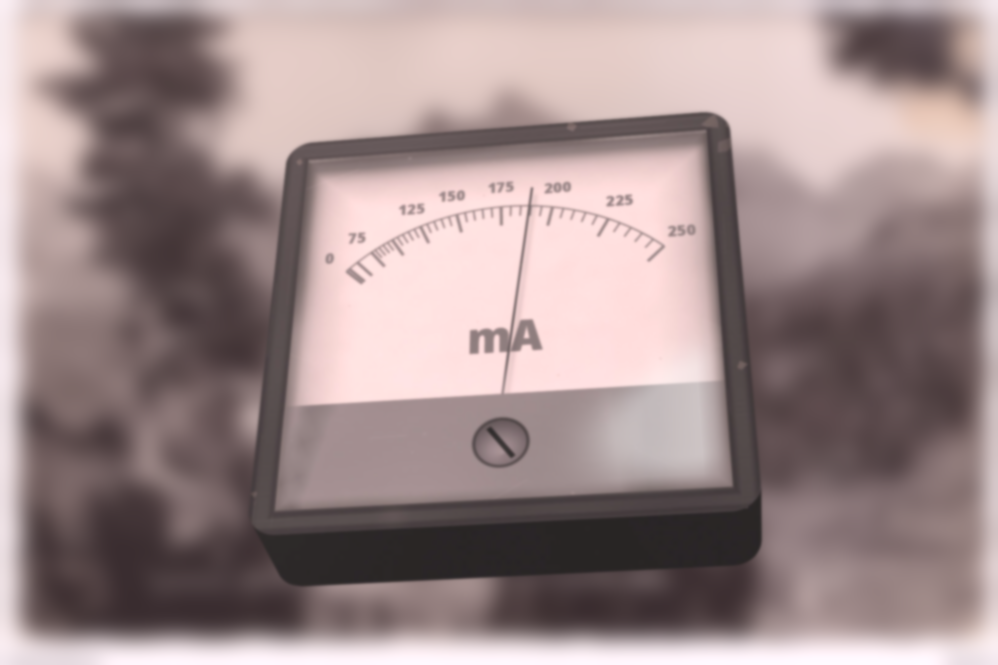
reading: {"value": 190, "unit": "mA"}
